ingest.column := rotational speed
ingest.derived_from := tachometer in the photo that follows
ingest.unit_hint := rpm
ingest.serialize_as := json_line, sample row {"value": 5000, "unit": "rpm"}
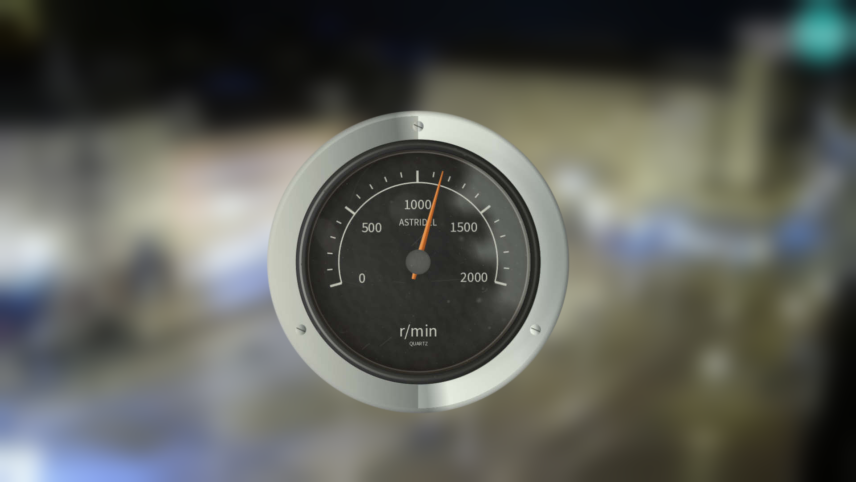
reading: {"value": 1150, "unit": "rpm"}
